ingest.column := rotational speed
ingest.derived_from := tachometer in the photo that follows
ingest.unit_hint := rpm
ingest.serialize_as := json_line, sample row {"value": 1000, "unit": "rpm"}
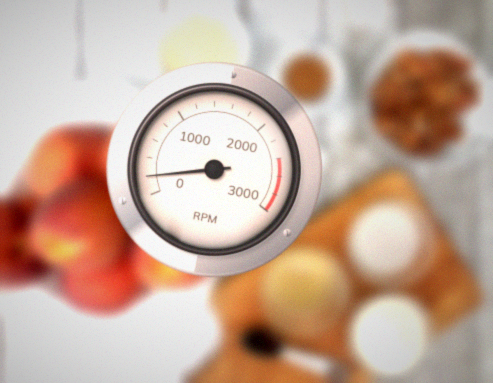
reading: {"value": 200, "unit": "rpm"}
